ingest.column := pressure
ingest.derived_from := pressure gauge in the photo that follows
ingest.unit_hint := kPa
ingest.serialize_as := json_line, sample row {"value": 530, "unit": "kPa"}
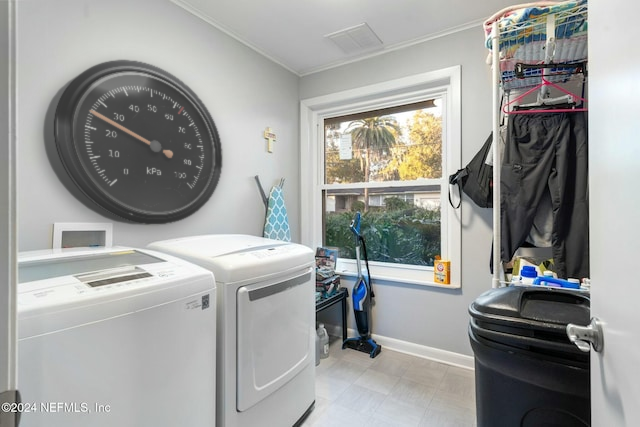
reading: {"value": 25, "unit": "kPa"}
